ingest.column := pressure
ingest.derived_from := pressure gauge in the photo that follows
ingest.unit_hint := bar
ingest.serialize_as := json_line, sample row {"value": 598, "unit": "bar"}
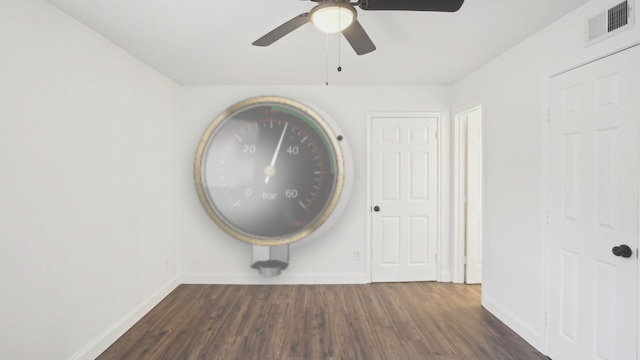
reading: {"value": 34, "unit": "bar"}
